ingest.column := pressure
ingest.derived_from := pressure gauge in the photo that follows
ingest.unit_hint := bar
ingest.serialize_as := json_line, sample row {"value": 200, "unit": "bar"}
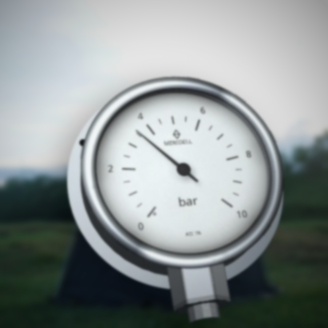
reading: {"value": 3.5, "unit": "bar"}
